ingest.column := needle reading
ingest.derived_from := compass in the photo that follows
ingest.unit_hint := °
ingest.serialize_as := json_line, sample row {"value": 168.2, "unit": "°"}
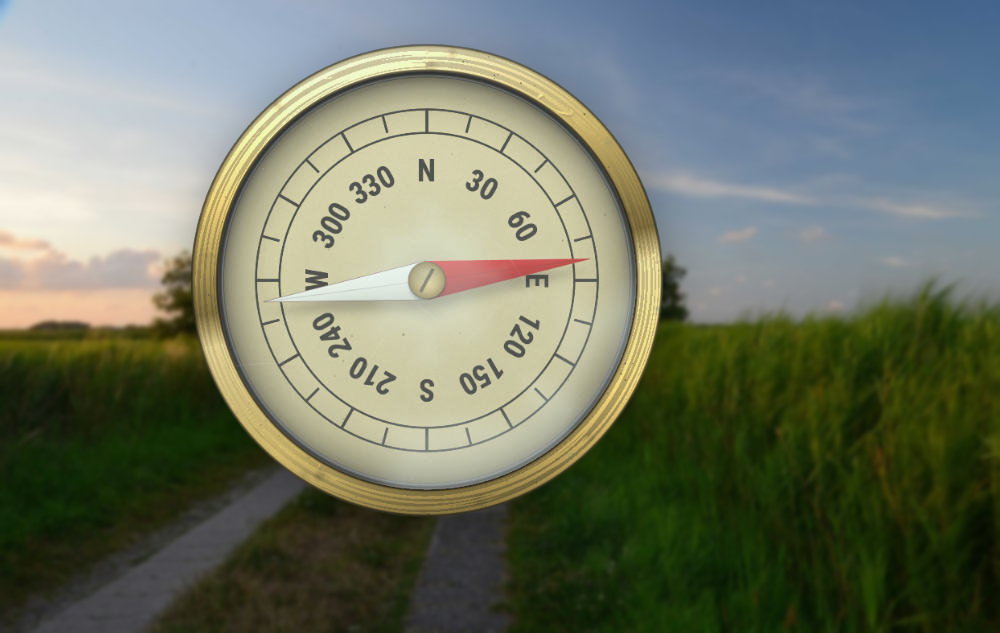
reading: {"value": 82.5, "unit": "°"}
